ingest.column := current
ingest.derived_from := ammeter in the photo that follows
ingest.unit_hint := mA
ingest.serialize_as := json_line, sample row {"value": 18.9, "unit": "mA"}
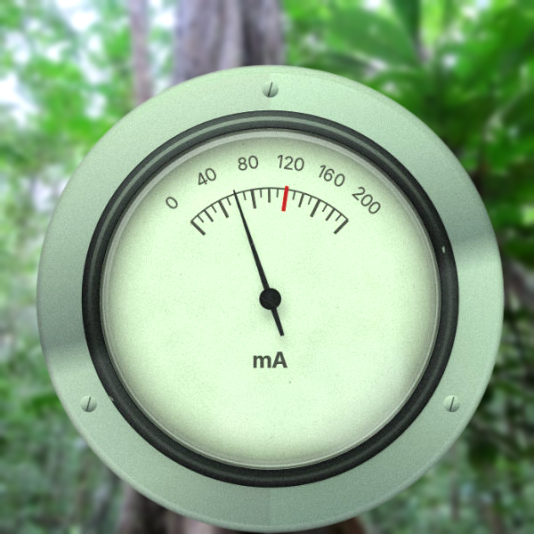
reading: {"value": 60, "unit": "mA"}
